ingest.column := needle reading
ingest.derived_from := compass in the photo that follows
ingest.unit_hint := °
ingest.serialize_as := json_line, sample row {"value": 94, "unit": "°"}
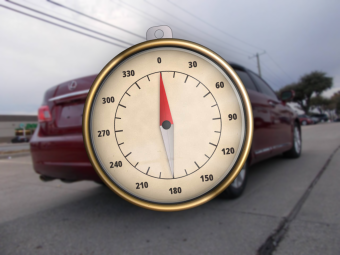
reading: {"value": 0, "unit": "°"}
